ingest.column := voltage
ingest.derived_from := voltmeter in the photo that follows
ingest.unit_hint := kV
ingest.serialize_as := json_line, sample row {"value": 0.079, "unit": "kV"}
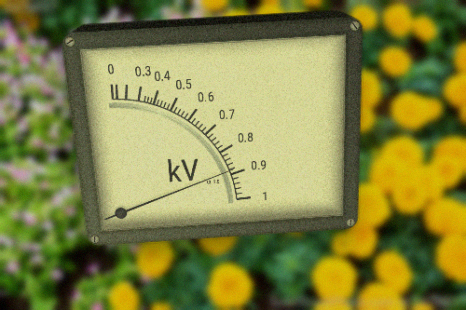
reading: {"value": 0.88, "unit": "kV"}
